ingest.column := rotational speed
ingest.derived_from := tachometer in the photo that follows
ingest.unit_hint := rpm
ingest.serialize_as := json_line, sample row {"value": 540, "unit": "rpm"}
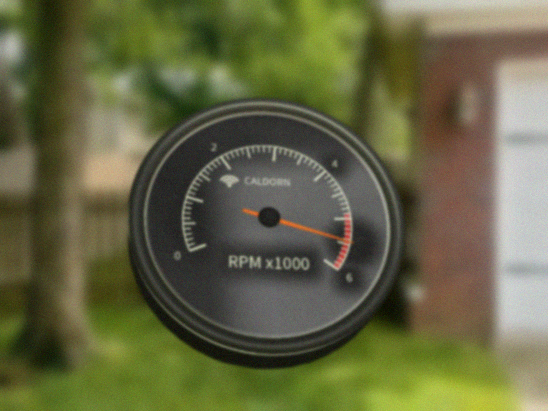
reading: {"value": 5500, "unit": "rpm"}
